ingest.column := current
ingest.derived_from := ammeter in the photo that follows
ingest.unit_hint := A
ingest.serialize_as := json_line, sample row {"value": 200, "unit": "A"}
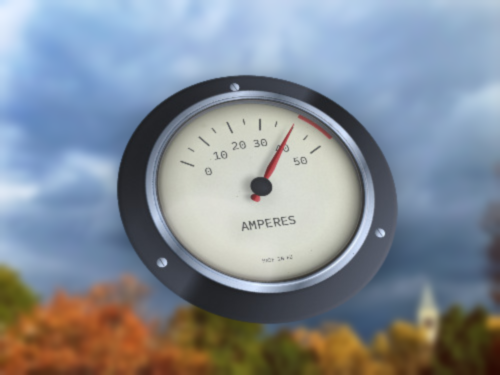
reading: {"value": 40, "unit": "A"}
